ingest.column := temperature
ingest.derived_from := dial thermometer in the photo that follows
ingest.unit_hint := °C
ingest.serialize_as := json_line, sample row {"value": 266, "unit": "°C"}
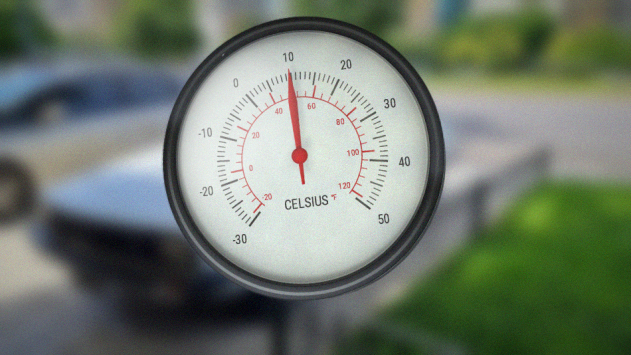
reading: {"value": 10, "unit": "°C"}
